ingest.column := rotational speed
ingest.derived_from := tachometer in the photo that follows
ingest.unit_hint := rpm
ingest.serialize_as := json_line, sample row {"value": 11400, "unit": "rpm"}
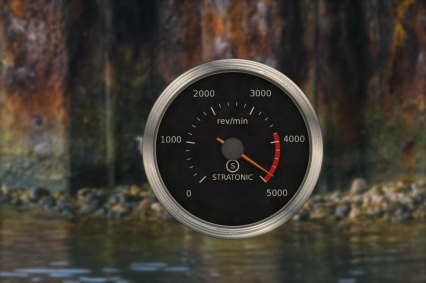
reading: {"value": 4800, "unit": "rpm"}
